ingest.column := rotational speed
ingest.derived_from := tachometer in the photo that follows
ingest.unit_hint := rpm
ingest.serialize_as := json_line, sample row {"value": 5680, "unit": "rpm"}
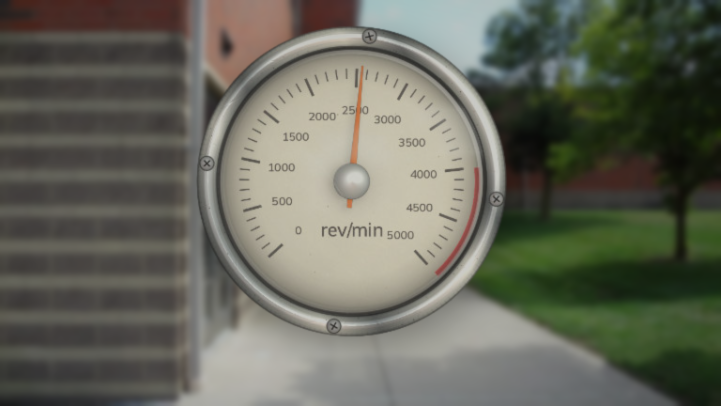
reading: {"value": 2550, "unit": "rpm"}
